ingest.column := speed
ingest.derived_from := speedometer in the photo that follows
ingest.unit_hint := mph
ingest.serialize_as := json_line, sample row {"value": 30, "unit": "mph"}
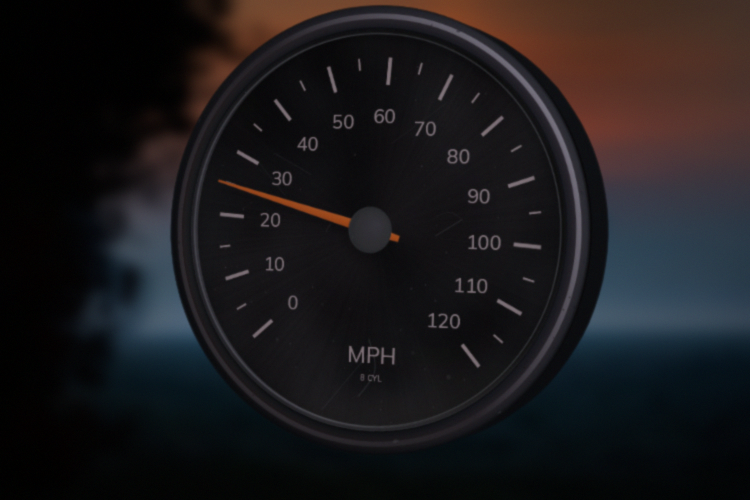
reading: {"value": 25, "unit": "mph"}
